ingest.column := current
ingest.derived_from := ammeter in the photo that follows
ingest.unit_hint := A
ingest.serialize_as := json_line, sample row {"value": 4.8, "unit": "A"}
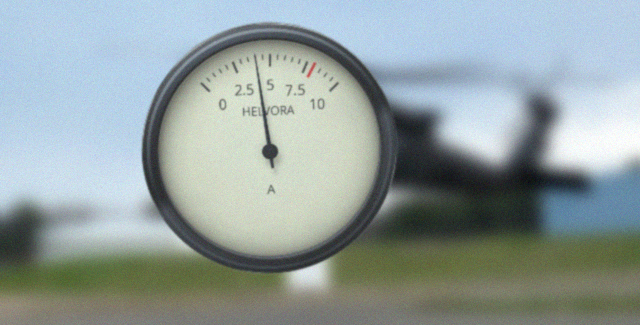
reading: {"value": 4, "unit": "A"}
